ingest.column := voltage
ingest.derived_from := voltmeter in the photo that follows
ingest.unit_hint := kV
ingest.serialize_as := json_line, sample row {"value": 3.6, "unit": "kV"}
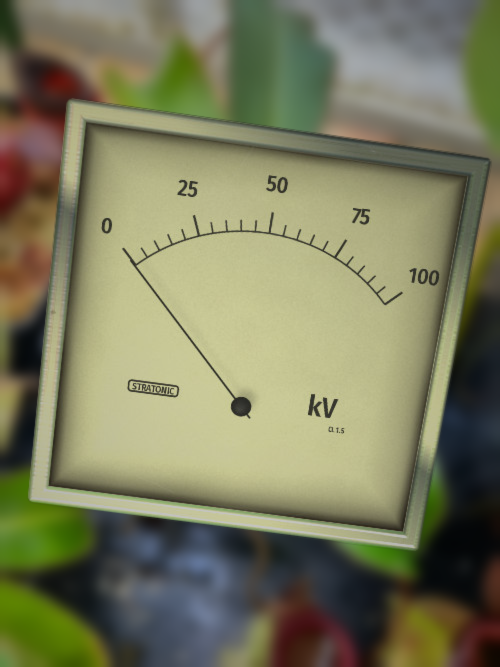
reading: {"value": 0, "unit": "kV"}
